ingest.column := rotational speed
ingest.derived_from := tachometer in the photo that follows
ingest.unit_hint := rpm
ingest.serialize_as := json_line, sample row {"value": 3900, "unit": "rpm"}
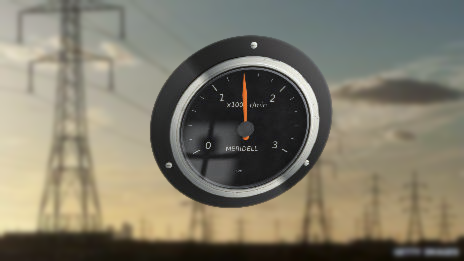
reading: {"value": 1400, "unit": "rpm"}
